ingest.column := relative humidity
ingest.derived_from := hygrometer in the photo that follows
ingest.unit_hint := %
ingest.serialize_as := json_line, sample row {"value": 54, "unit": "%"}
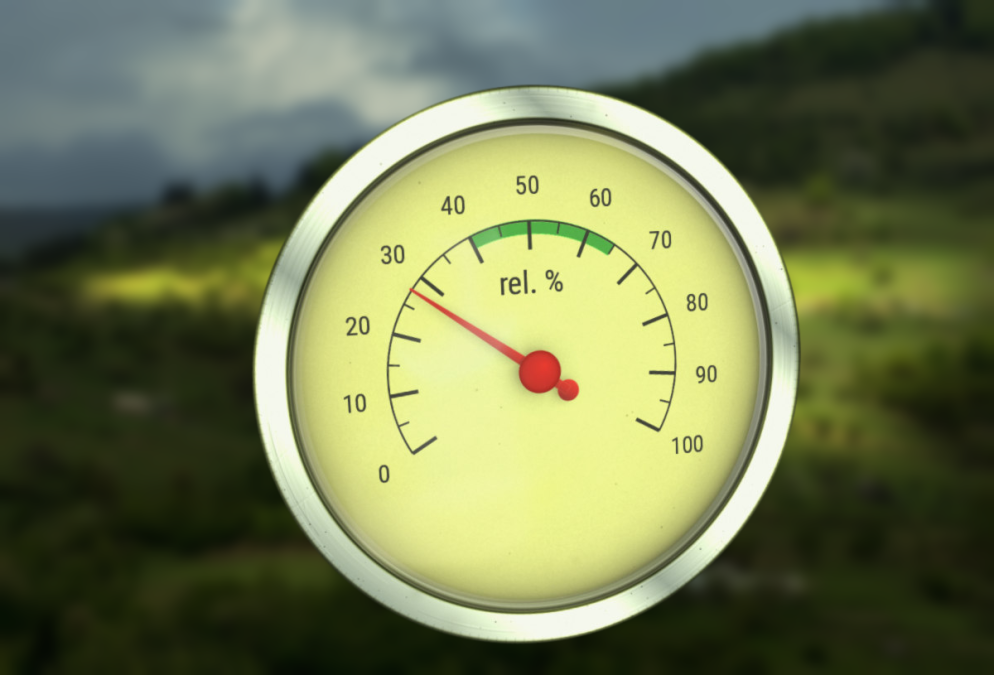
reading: {"value": 27.5, "unit": "%"}
